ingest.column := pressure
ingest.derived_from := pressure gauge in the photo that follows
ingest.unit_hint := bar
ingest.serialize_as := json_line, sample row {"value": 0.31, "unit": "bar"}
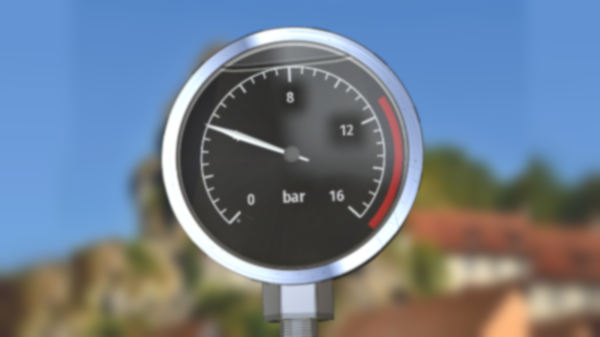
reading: {"value": 4, "unit": "bar"}
